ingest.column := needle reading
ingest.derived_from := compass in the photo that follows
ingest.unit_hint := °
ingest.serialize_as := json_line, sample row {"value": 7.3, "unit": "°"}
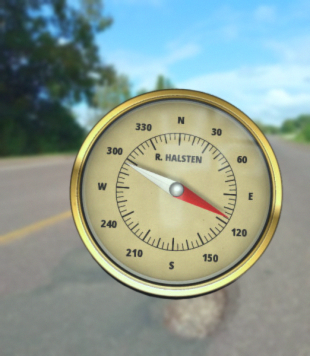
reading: {"value": 115, "unit": "°"}
